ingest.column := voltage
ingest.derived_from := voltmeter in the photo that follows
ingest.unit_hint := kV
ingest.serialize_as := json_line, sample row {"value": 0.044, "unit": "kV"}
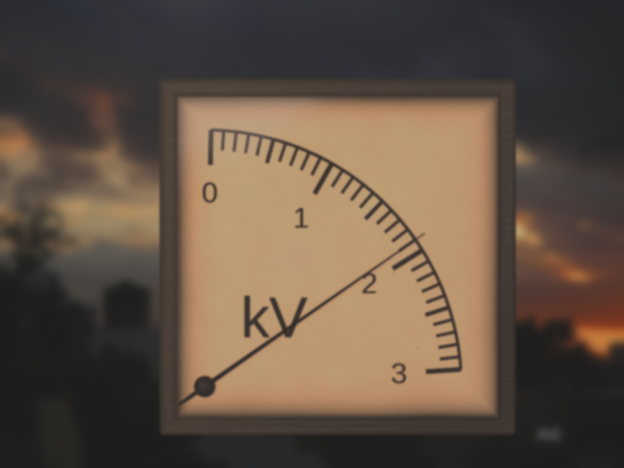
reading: {"value": 1.9, "unit": "kV"}
